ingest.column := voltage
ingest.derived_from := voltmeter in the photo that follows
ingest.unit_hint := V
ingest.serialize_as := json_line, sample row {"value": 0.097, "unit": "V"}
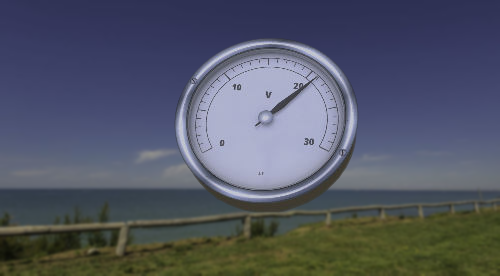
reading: {"value": 21, "unit": "V"}
